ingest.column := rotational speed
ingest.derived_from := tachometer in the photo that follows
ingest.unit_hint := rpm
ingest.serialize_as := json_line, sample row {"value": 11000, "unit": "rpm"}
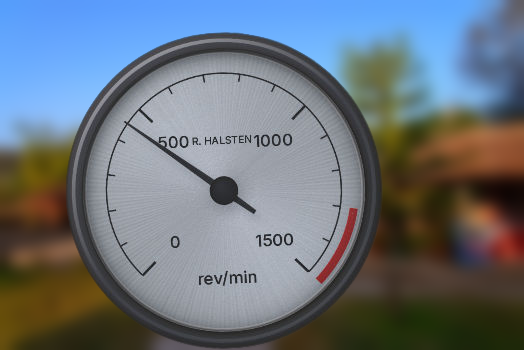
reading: {"value": 450, "unit": "rpm"}
